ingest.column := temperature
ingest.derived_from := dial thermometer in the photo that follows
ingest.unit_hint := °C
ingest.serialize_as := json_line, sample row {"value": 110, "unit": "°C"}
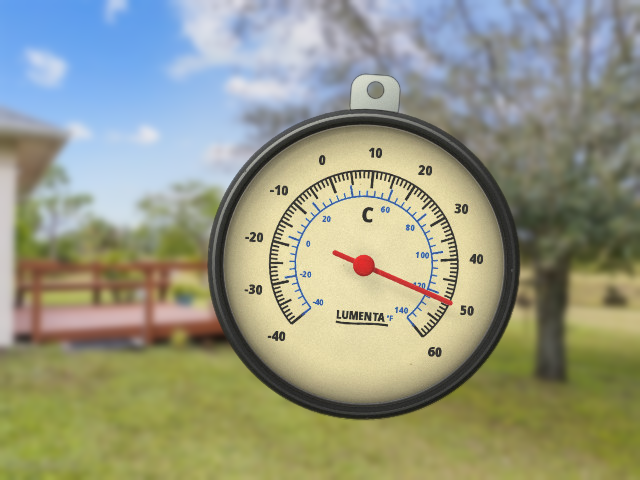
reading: {"value": 50, "unit": "°C"}
